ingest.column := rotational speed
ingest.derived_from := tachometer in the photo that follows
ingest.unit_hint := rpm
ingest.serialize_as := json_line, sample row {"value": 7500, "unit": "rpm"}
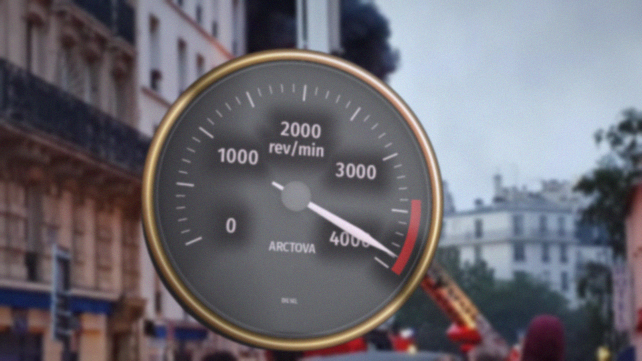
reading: {"value": 3900, "unit": "rpm"}
